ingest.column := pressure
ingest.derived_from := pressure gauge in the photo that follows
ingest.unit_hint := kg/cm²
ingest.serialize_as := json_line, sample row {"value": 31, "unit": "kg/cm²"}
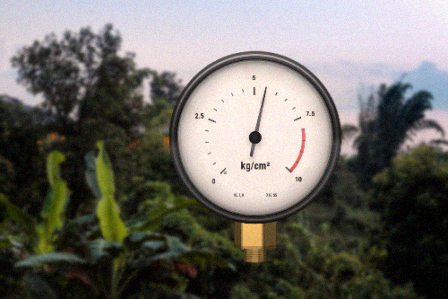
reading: {"value": 5.5, "unit": "kg/cm²"}
